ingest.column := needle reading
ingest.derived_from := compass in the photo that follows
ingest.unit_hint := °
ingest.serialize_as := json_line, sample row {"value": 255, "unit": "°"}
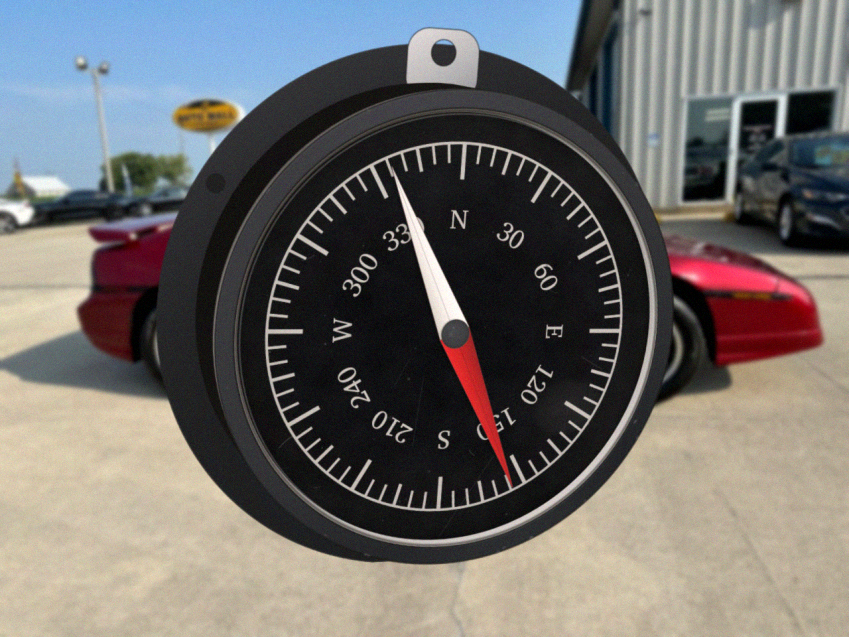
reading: {"value": 155, "unit": "°"}
